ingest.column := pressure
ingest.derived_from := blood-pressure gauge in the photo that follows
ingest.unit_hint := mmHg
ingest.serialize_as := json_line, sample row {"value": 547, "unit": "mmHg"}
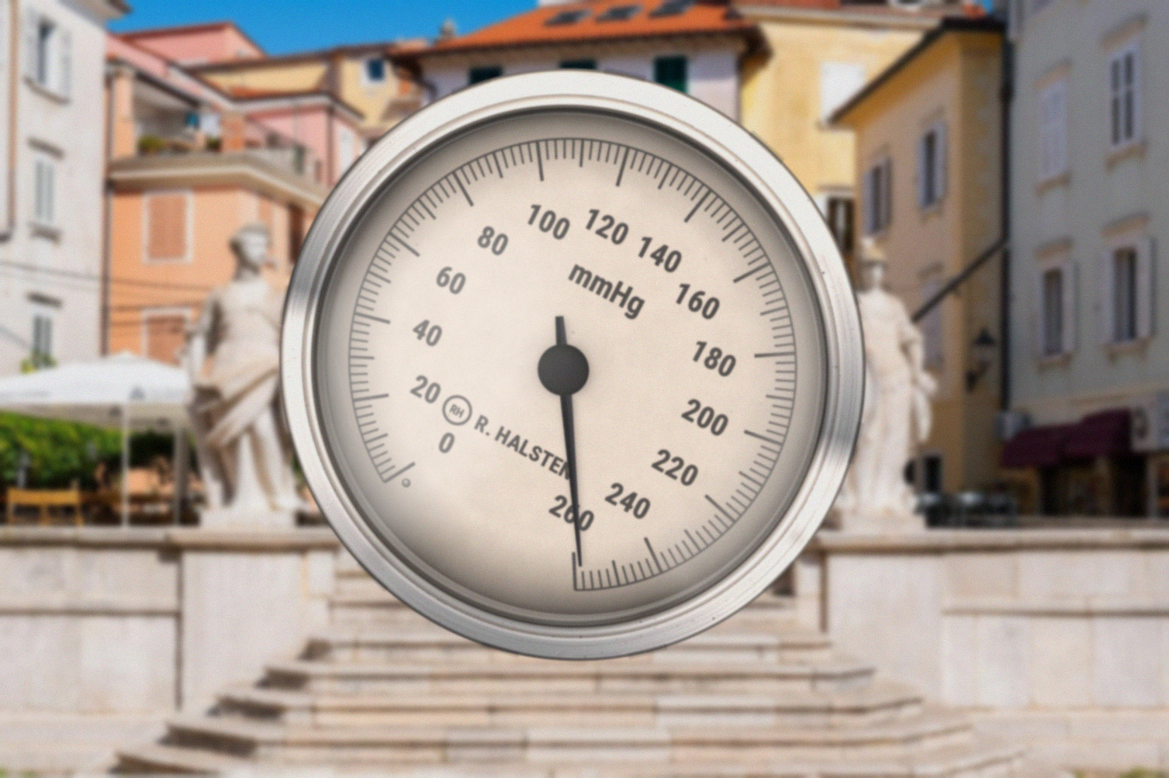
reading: {"value": 258, "unit": "mmHg"}
